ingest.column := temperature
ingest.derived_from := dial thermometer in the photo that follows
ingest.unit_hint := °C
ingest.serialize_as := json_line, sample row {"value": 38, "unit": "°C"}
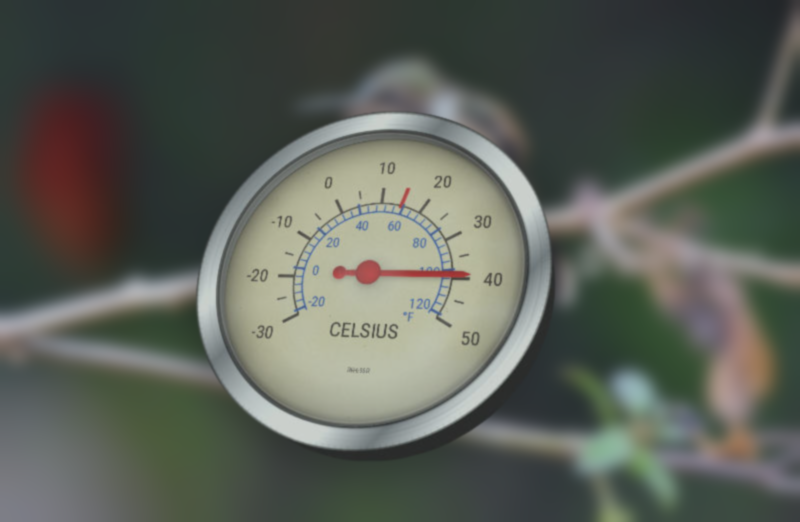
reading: {"value": 40, "unit": "°C"}
